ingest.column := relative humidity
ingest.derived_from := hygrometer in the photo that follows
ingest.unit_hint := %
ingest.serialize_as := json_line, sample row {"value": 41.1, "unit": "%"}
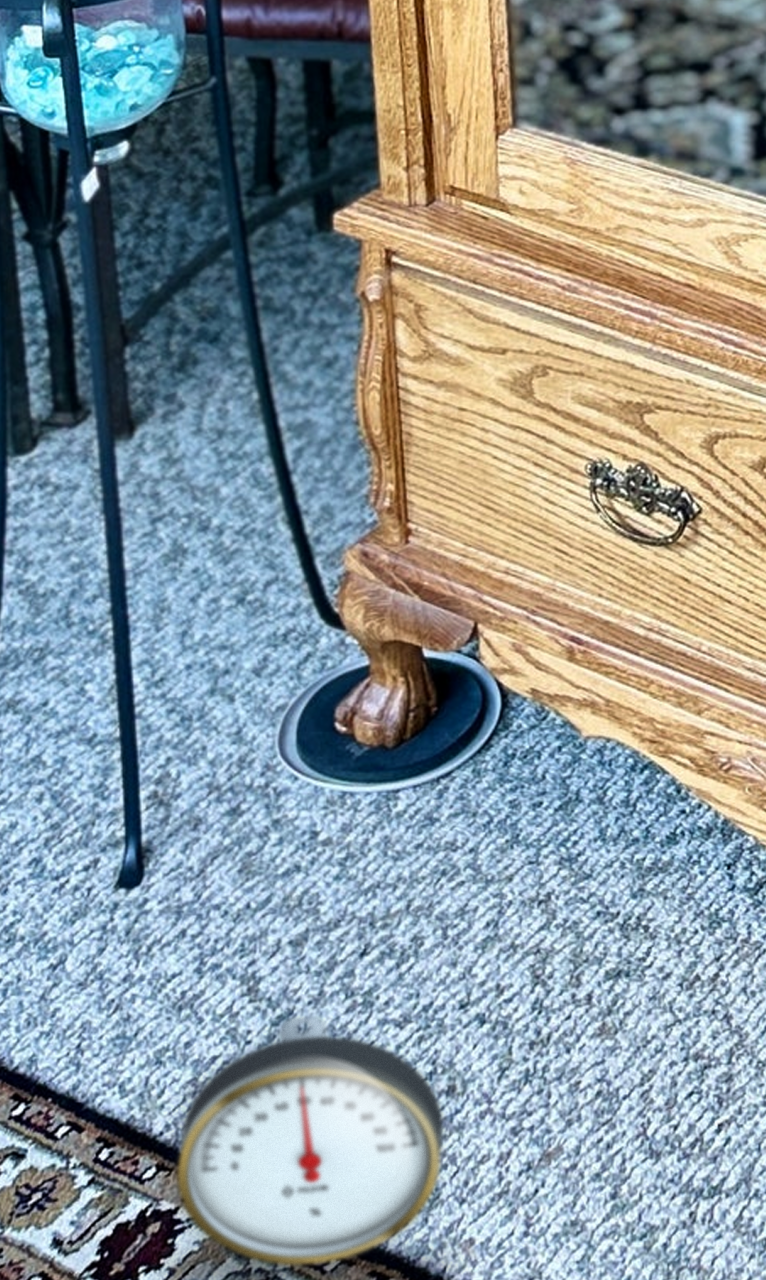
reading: {"value": 50, "unit": "%"}
